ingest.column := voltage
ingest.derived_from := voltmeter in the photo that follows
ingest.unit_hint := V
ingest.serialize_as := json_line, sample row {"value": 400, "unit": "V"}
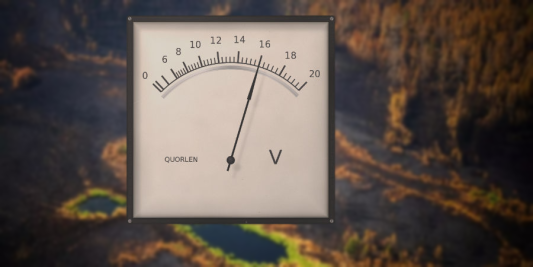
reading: {"value": 16, "unit": "V"}
